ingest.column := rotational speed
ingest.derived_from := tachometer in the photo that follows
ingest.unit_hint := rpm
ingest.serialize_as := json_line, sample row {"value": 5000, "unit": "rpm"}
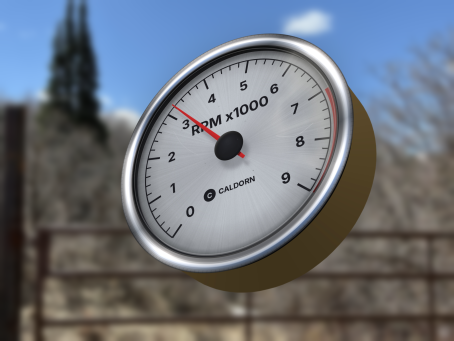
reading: {"value": 3200, "unit": "rpm"}
